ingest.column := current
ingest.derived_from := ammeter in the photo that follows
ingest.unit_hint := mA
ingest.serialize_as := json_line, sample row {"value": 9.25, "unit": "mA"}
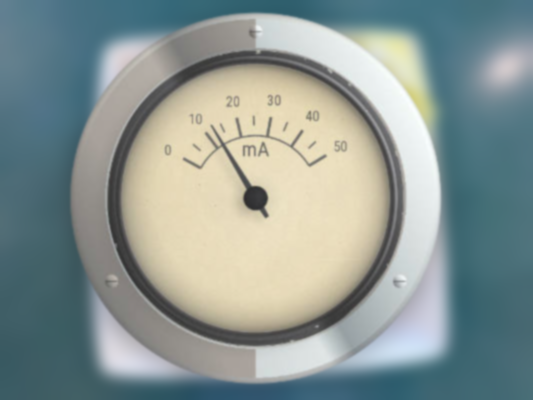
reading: {"value": 12.5, "unit": "mA"}
